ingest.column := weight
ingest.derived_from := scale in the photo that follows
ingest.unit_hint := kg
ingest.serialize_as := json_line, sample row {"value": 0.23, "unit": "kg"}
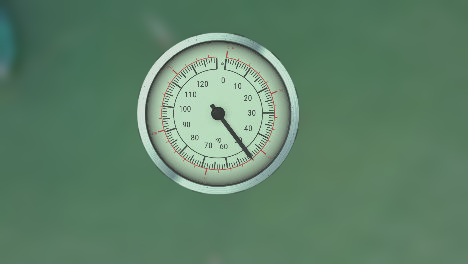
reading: {"value": 50, "unit": "kg"}
